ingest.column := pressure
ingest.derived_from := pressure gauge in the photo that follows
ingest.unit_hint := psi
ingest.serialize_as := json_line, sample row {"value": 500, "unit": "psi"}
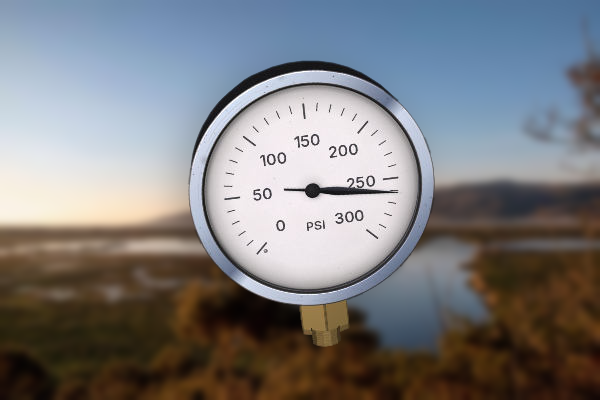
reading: {"value": 260, "unit": "psi"}
